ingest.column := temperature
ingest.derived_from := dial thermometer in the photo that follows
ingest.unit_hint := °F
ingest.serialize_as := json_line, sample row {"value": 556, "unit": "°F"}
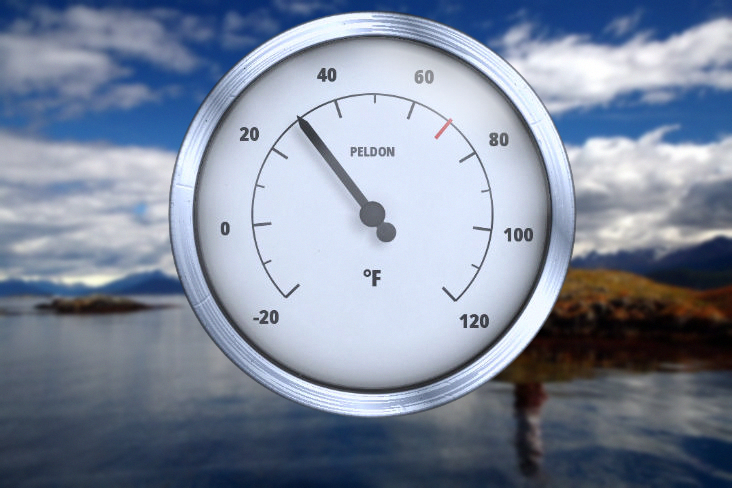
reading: {"value": 30, "unit": "°F"}
